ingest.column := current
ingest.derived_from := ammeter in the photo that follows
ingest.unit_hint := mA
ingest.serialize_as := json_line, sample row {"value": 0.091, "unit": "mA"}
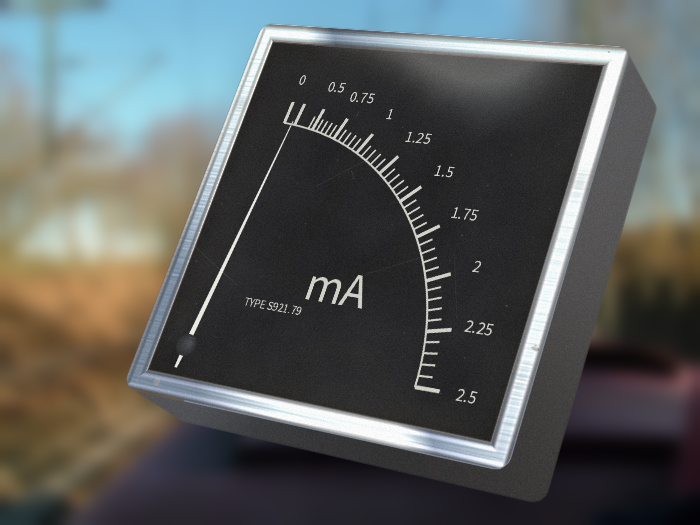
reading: {"value": 0.25, "unit": "mA"}
